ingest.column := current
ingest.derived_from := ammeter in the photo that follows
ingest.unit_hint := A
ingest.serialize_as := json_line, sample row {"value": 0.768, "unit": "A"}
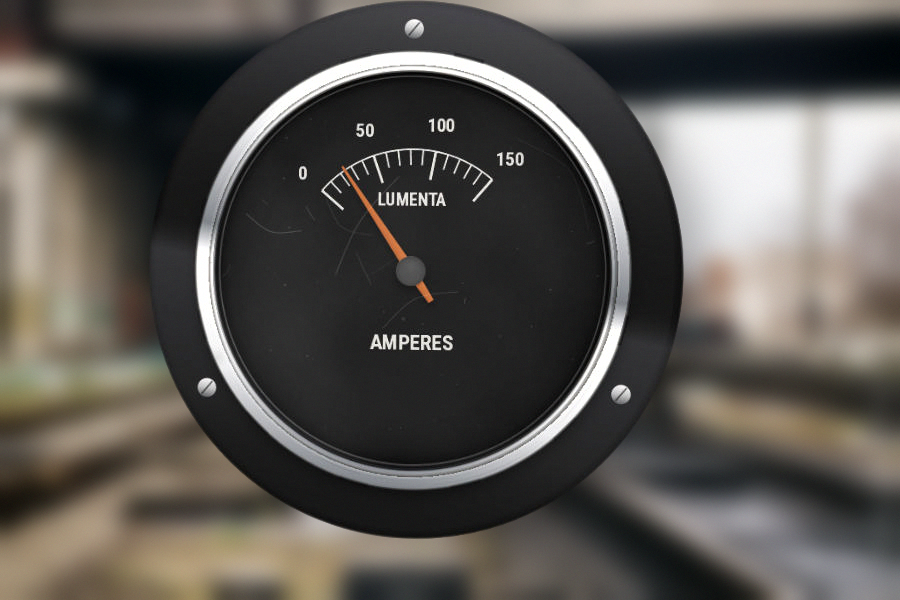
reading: {"value": 25, "unit": "A"}
